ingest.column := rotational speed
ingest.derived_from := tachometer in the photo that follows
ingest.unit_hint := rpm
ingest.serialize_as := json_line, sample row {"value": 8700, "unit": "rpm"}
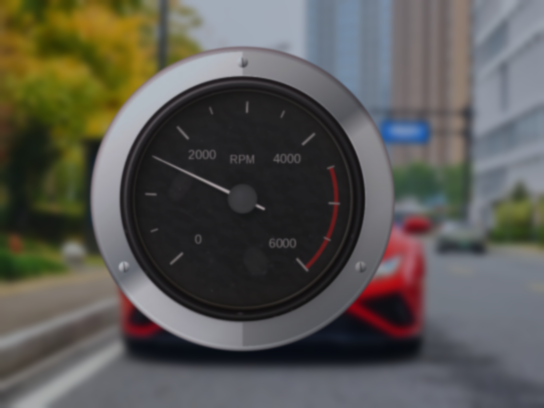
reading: {"value": 1500, "unit": "rpm"}
